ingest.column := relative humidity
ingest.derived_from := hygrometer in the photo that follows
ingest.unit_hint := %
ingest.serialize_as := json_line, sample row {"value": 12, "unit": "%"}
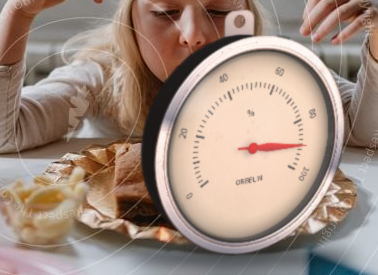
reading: {"value": 90, "unit": "%"}
